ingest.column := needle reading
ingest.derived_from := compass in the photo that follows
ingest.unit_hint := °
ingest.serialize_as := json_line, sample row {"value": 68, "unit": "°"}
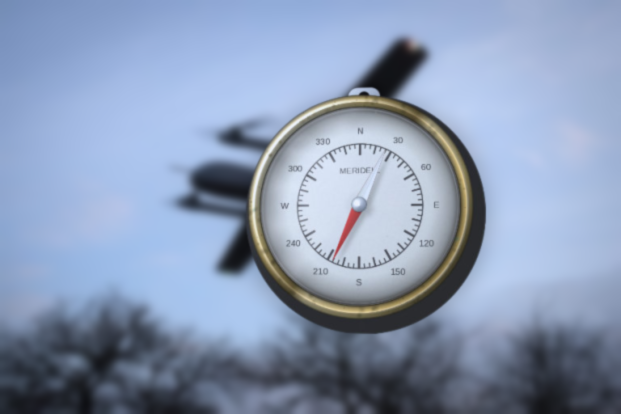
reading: {"value": 205, "unit": "°"}
